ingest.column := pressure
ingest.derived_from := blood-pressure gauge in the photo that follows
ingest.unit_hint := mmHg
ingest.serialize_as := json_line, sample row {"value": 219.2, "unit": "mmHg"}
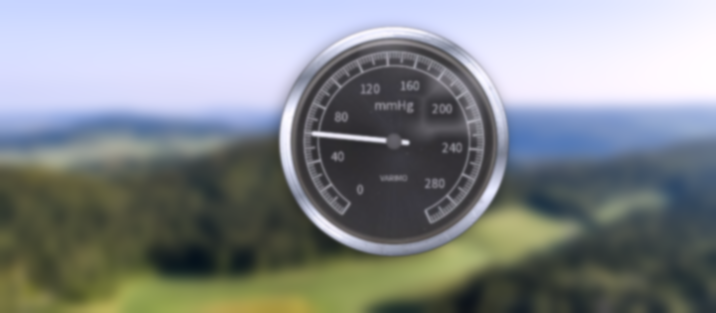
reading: {"value": 60, "unit": "mmHg"}
